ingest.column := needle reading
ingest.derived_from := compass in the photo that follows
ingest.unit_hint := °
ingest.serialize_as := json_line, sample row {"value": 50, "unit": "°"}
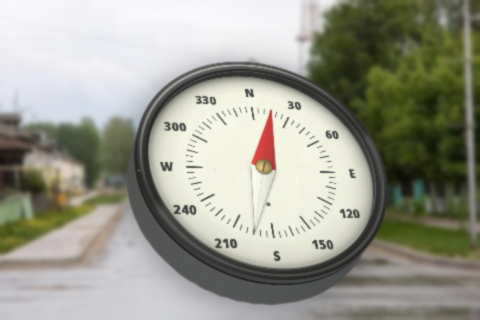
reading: {"value": 15, "unit": "°"}
